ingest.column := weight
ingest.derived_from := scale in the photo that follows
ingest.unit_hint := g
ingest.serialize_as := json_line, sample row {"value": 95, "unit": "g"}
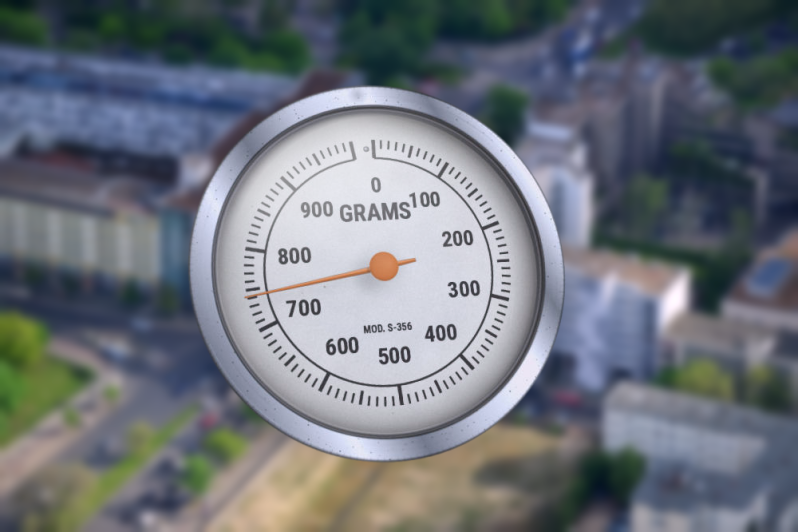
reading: {"value": 740, "unit": "g"}
